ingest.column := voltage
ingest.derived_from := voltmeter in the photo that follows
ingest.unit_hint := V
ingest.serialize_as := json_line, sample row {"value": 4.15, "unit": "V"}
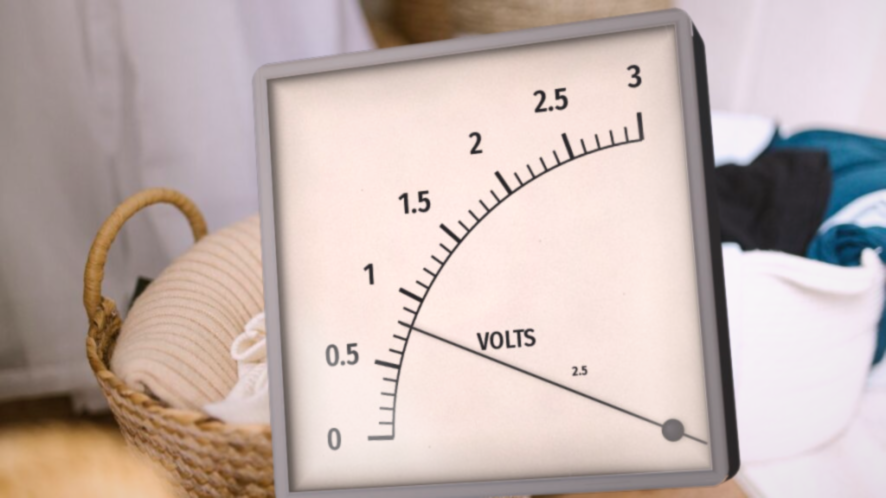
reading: {"value": 0.8, "unit": "V"}
